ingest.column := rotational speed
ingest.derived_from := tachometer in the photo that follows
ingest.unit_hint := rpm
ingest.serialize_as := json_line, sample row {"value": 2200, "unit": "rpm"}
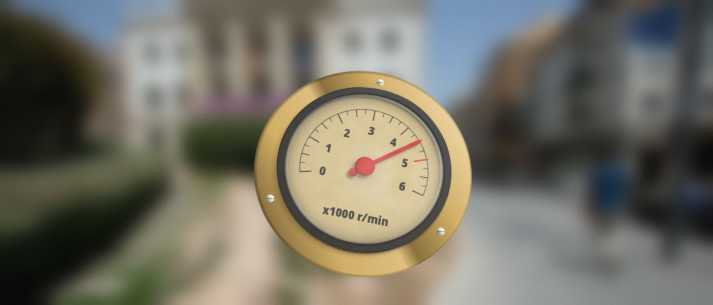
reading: {"value": 4500, "unit": "rpm"}
